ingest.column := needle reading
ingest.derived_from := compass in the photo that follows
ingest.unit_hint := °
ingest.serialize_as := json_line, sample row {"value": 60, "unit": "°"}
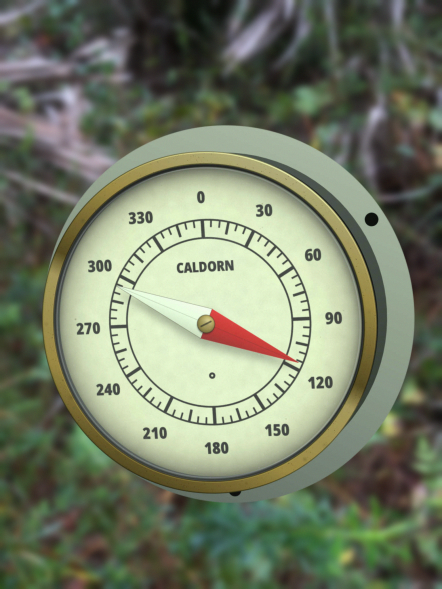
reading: {"value": 115, "unit": "°"}
